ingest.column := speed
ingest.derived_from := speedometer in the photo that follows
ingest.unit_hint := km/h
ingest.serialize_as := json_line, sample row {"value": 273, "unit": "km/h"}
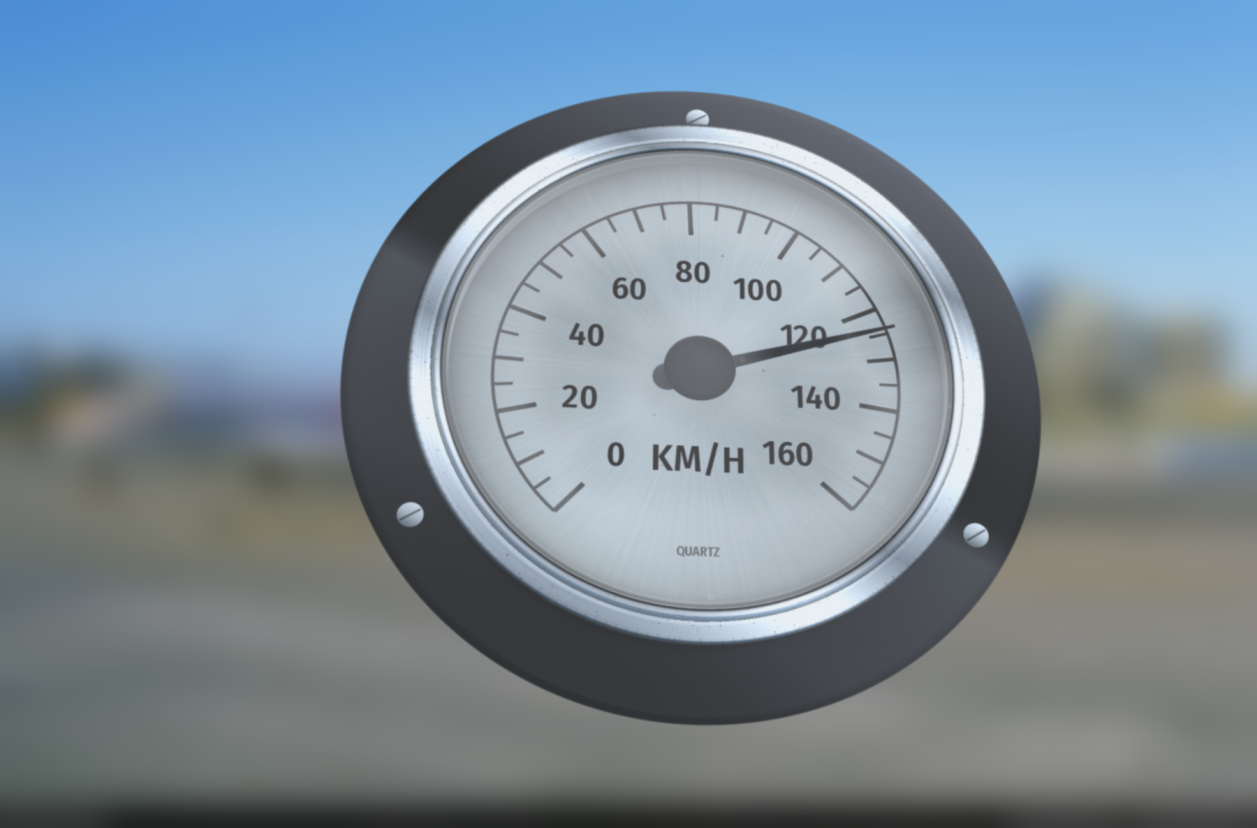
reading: {"value": 125, "unit": "km/h"}
